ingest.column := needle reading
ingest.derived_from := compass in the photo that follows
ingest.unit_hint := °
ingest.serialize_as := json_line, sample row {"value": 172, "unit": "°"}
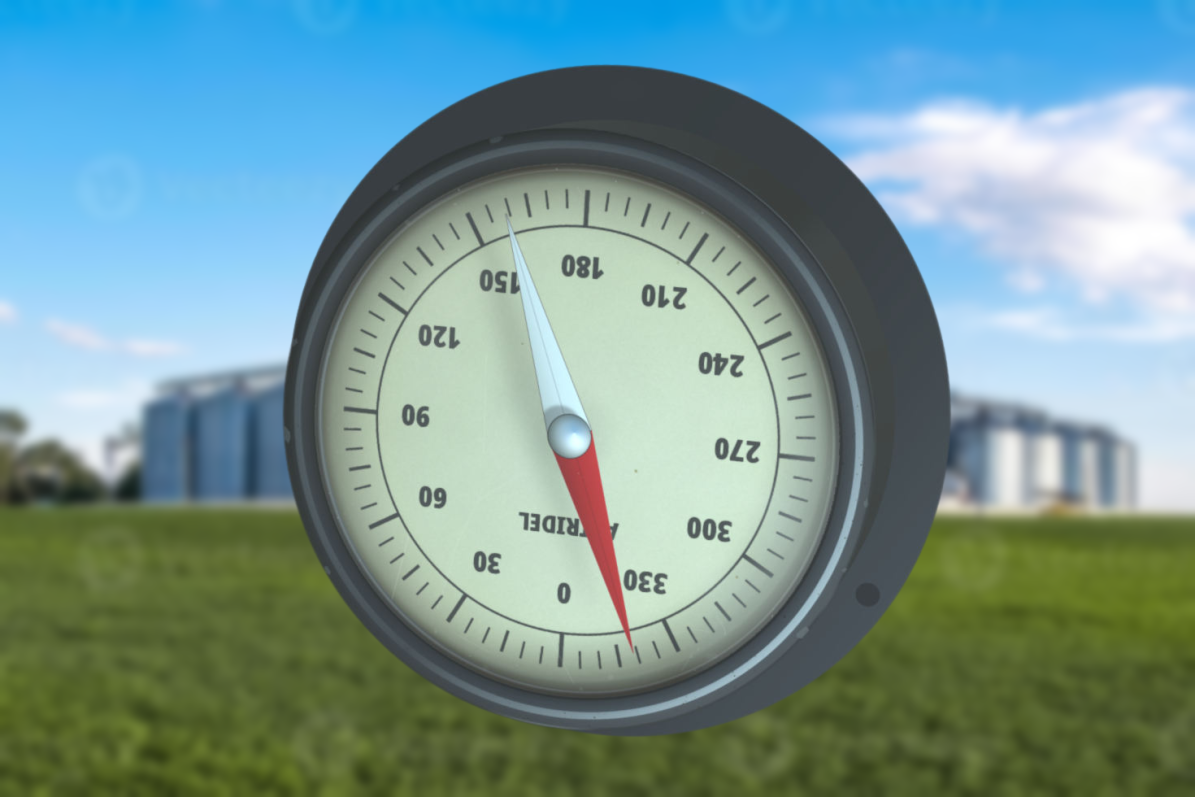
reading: {"value": 340, "unit": "°"}
